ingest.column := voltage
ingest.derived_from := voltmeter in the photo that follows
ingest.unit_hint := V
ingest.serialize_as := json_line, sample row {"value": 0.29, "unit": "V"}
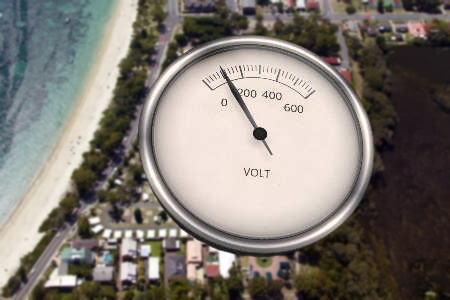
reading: {"value": 100, "unit": "V"}
